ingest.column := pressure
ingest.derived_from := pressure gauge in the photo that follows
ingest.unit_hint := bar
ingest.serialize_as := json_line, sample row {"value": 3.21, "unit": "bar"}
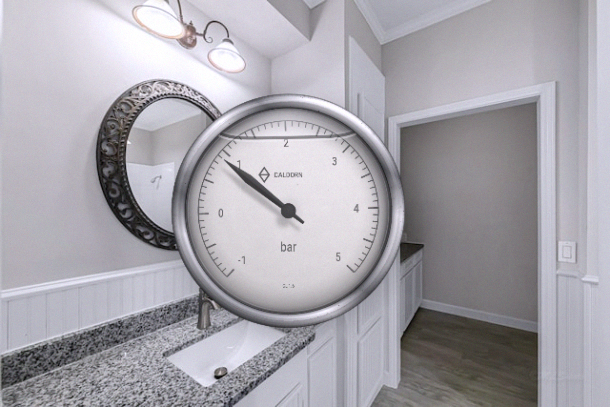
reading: {"value": 0.9, "unit": "bar"}
